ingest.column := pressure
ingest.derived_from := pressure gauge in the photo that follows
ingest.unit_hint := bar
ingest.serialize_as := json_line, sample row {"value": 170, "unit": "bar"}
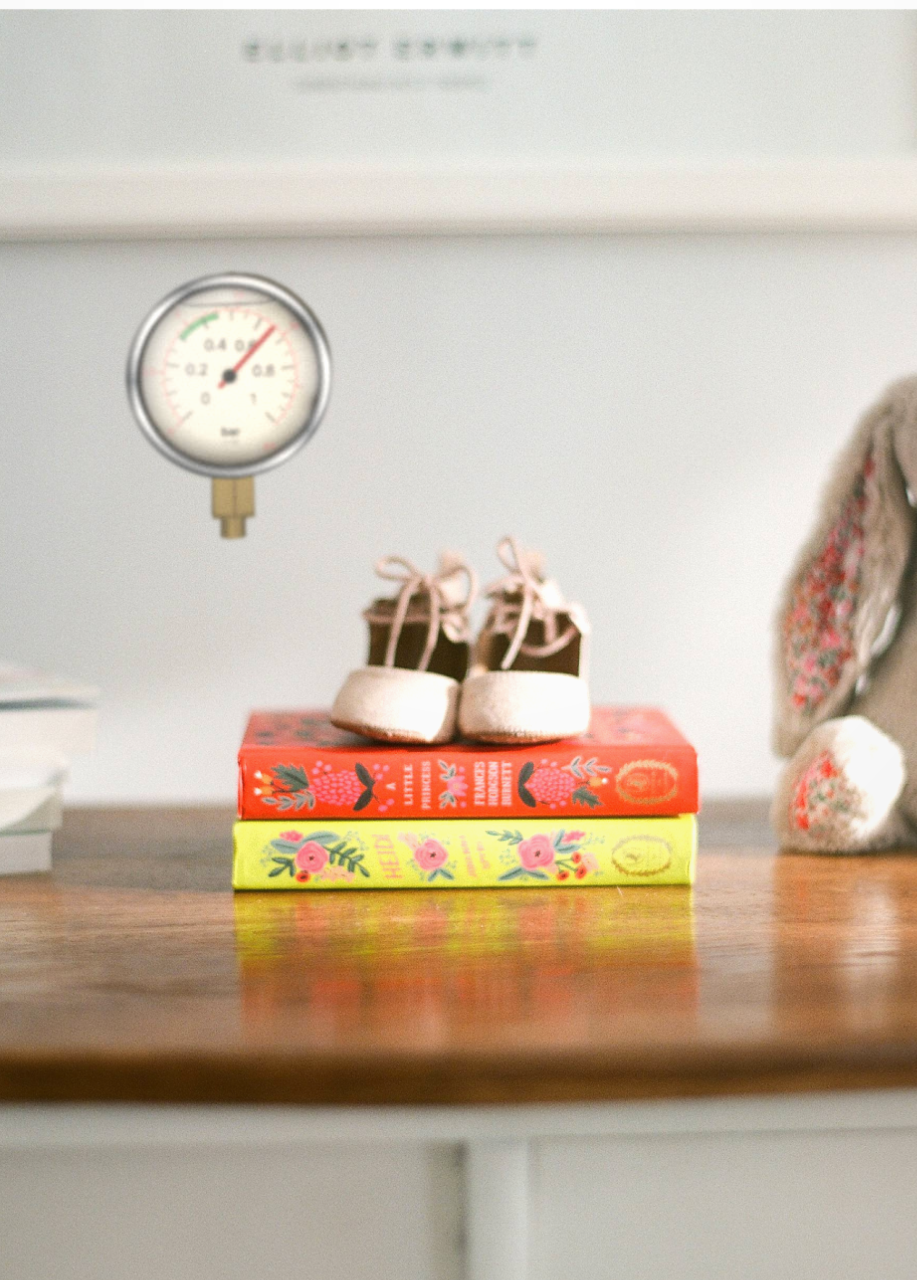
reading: {"value": 0.65, "unit": "bar"}
